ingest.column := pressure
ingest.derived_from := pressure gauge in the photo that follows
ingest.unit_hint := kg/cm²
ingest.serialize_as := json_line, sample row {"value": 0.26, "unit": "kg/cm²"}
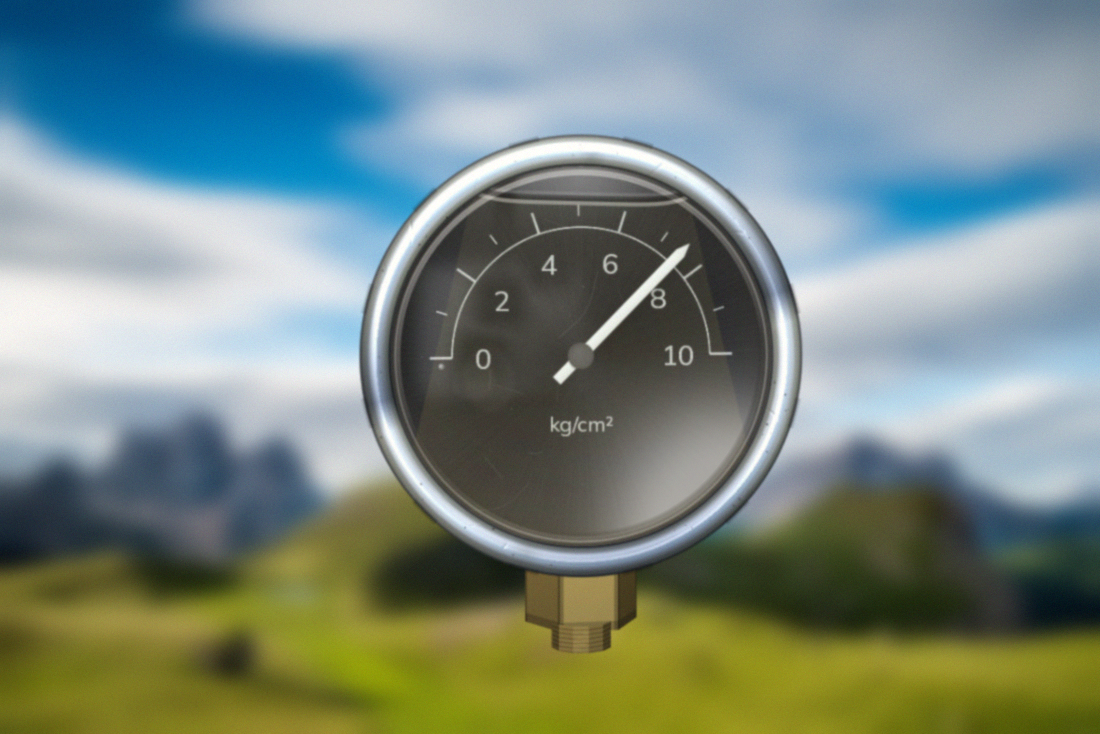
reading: {"value": 7.5, "unit": "kg/cm²"}
